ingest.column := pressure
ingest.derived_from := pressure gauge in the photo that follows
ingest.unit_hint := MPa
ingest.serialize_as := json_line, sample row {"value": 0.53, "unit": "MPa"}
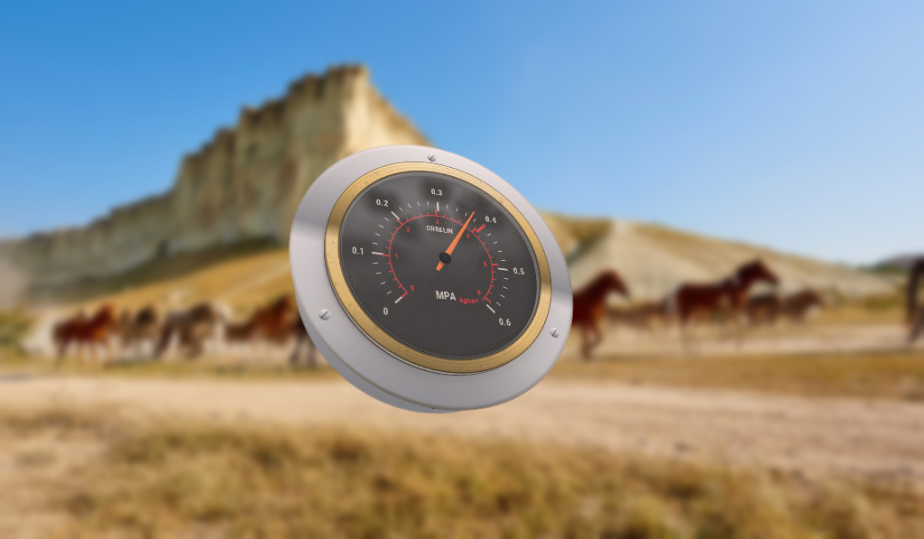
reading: {"value": 0.37, "unit": "MPa"}
